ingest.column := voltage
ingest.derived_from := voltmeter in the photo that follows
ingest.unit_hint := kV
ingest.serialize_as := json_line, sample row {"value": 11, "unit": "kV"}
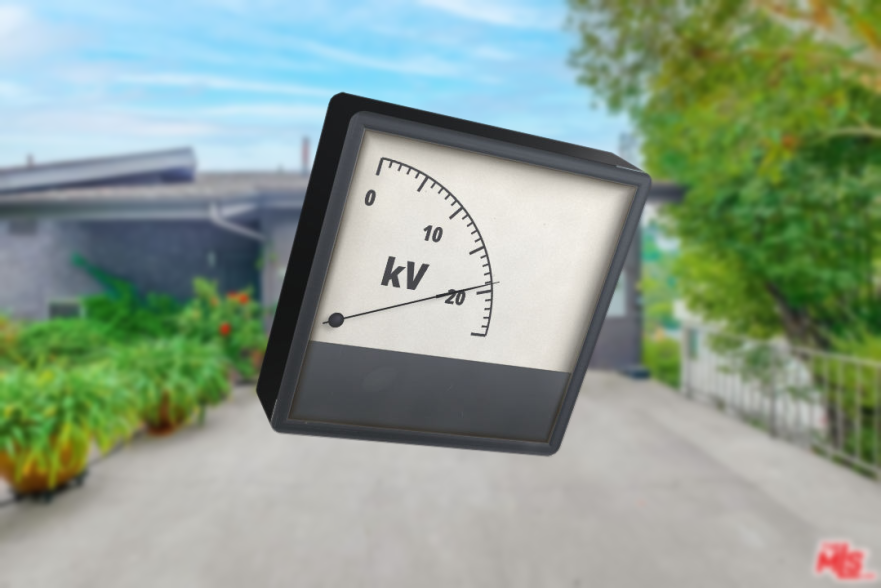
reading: {"value": 19, "unit": "kV"}
